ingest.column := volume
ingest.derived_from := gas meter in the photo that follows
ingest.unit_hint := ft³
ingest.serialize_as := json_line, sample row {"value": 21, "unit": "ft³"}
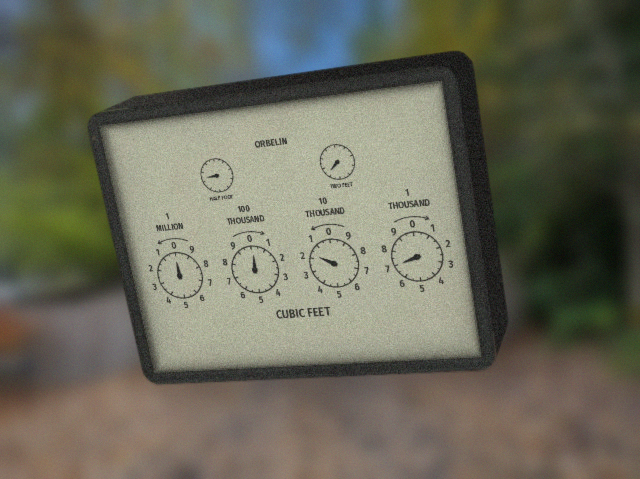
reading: {"value": 1700, "unit": "ft³"}
